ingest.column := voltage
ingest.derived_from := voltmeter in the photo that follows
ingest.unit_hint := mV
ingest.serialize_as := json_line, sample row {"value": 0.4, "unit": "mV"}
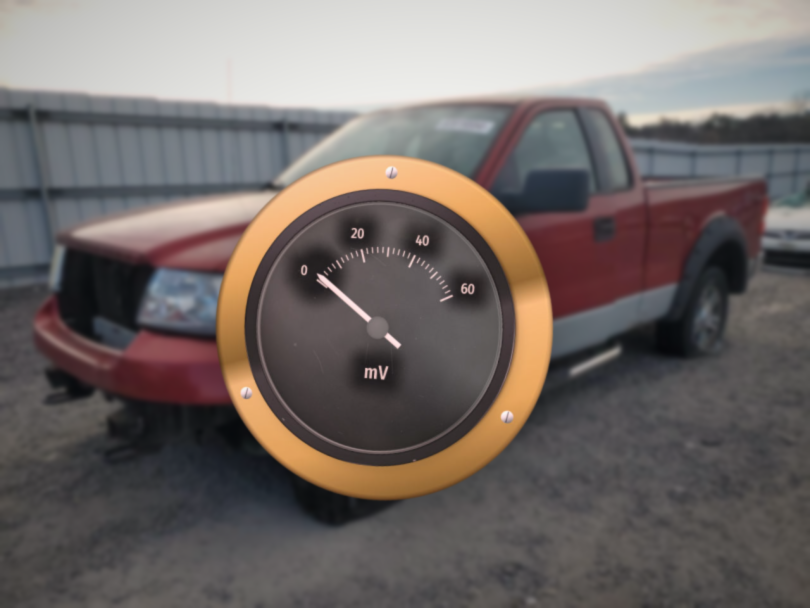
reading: {"value": 2, "unit": "mV"}
